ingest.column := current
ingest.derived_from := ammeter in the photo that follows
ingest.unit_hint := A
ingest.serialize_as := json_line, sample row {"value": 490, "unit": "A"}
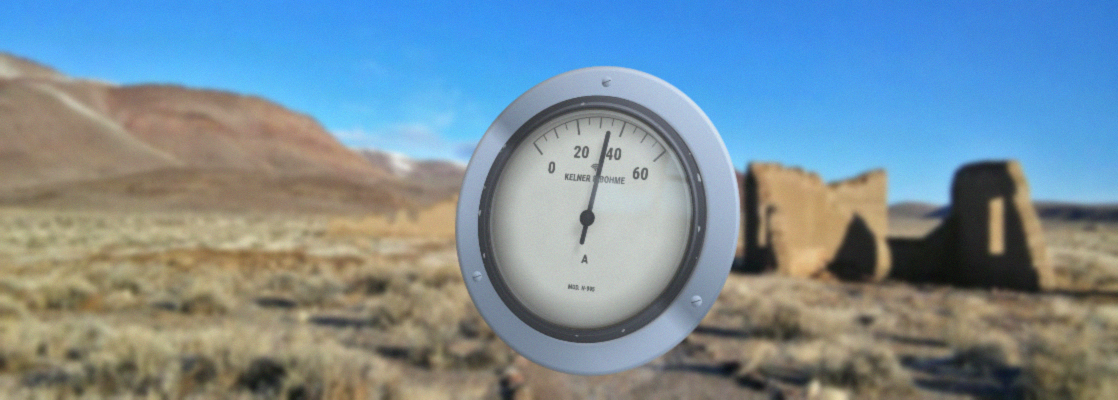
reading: {"value": 35, "unit": "A"}
